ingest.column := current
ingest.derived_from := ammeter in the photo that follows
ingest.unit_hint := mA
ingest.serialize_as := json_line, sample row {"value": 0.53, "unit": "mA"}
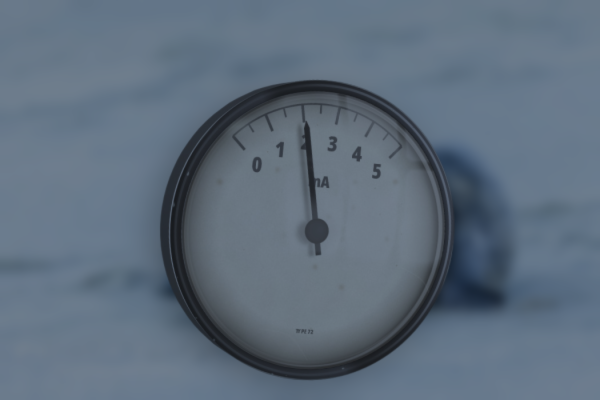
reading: {"value": 2, "unit": "mA"}
